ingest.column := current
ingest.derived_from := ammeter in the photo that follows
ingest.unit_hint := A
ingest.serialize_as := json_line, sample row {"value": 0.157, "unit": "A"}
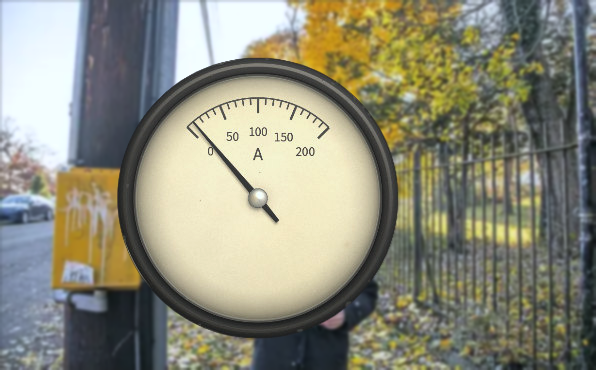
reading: {"value": 10, "unit": "A"}
